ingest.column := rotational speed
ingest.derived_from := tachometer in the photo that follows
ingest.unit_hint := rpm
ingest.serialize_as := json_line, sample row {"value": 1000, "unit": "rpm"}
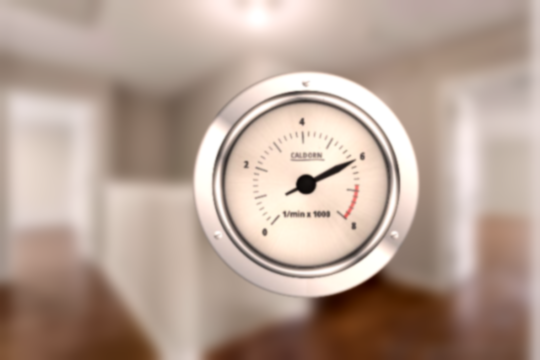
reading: {"value": 6000, "unit": "rpm"}
